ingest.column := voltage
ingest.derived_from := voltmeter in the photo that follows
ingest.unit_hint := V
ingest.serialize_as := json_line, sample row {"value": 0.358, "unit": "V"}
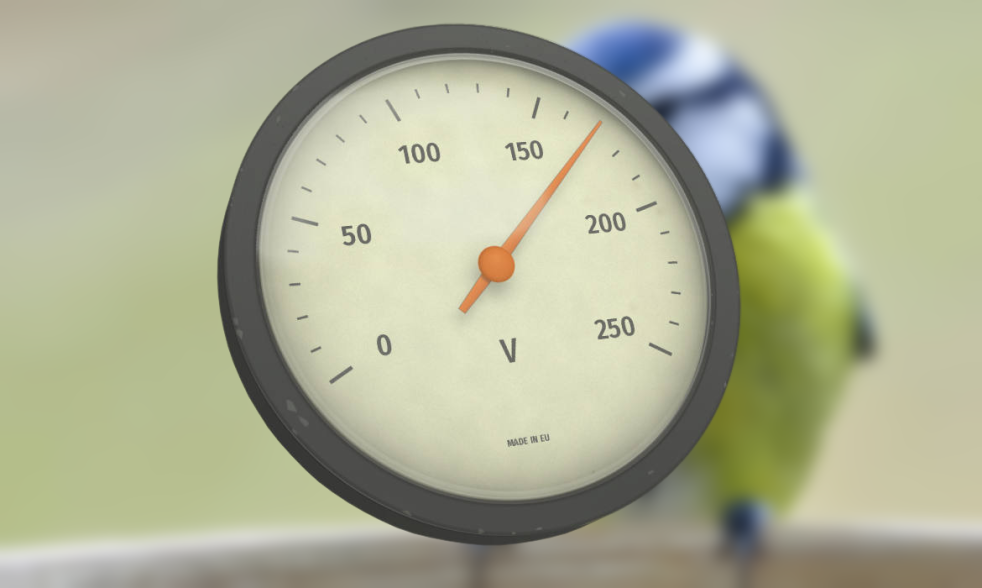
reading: {"value": 170, "unit": "V"}
